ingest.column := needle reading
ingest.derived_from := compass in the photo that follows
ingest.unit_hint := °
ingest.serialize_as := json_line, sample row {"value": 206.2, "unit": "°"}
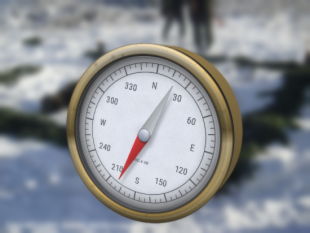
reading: {"value": 200, "unit": "°"}
